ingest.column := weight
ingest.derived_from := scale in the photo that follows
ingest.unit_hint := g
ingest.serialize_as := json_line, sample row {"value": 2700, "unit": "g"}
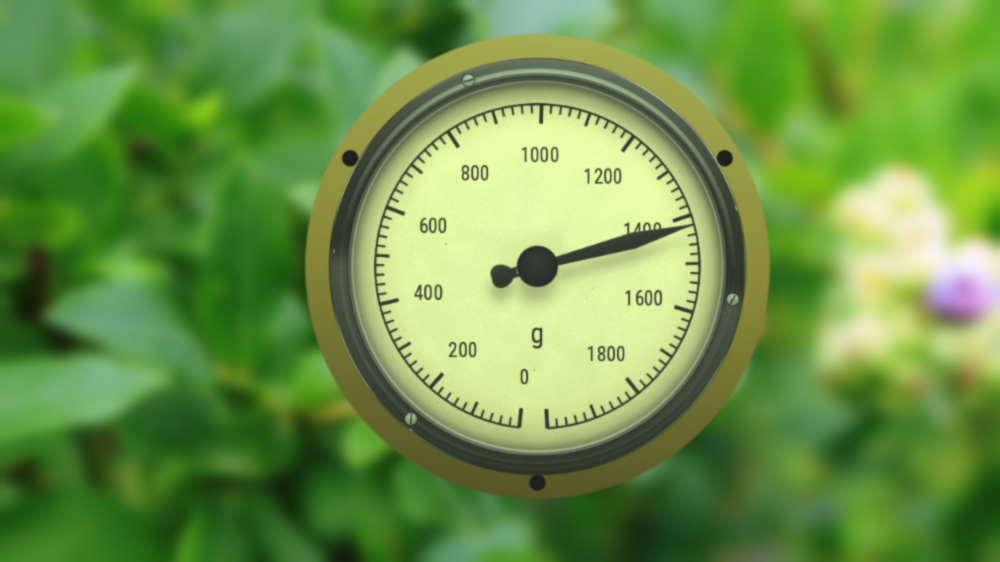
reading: {"value": 1420, "unit": "g"}
